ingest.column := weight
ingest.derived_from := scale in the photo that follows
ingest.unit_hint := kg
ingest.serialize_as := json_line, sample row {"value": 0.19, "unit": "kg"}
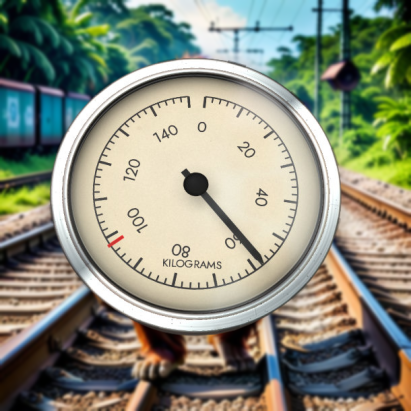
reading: {"value": 58, "unit": "kg"}
